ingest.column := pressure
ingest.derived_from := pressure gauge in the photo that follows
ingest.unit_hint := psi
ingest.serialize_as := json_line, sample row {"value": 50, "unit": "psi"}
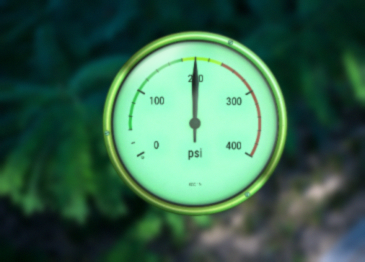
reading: {"value": 200, "unit": "psi"}
